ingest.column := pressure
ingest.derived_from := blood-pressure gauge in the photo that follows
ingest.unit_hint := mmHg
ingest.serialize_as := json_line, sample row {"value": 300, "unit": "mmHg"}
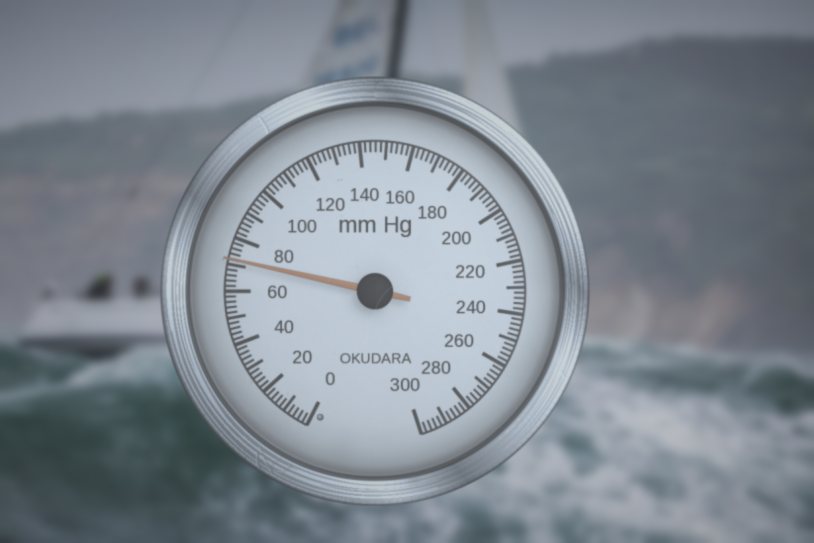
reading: {"value": 72, "unit": "mmHg"}
